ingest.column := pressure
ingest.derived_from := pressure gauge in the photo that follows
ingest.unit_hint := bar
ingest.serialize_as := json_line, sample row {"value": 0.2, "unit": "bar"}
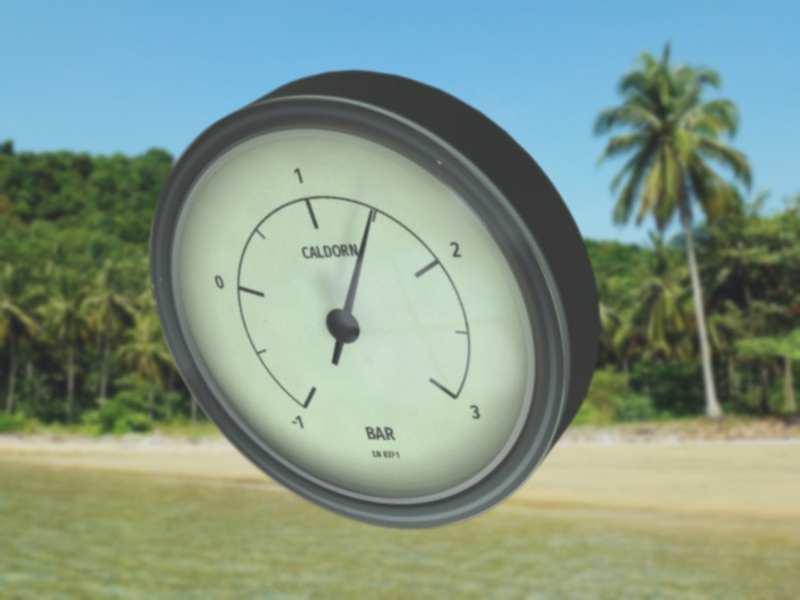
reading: {"value": 1.5, "unit": "bar"}
